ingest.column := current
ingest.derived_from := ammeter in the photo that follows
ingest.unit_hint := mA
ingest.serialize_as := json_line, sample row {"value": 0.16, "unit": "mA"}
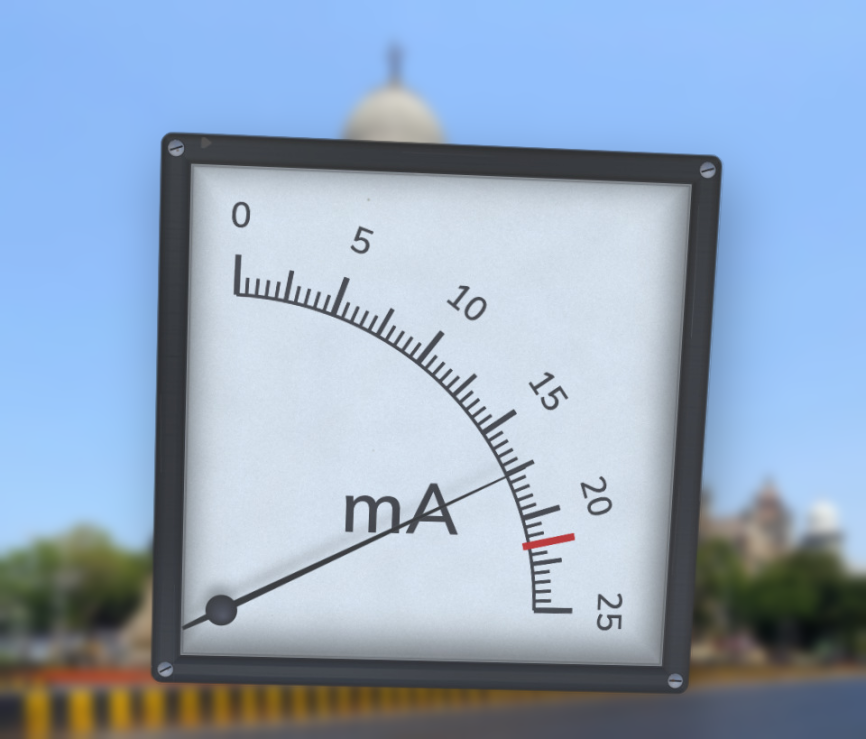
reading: {"value": 17.5, "unit": "mA"}
